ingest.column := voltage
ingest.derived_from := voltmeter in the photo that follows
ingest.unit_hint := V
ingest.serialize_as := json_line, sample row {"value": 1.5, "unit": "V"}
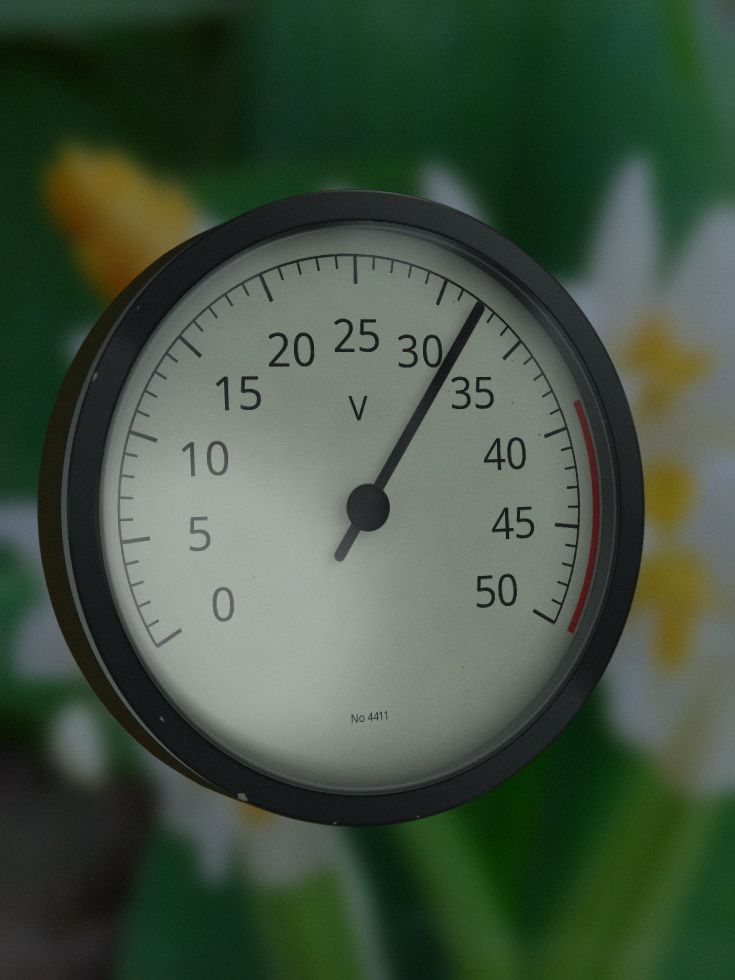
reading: {"value": 32, "unit": "V"}
